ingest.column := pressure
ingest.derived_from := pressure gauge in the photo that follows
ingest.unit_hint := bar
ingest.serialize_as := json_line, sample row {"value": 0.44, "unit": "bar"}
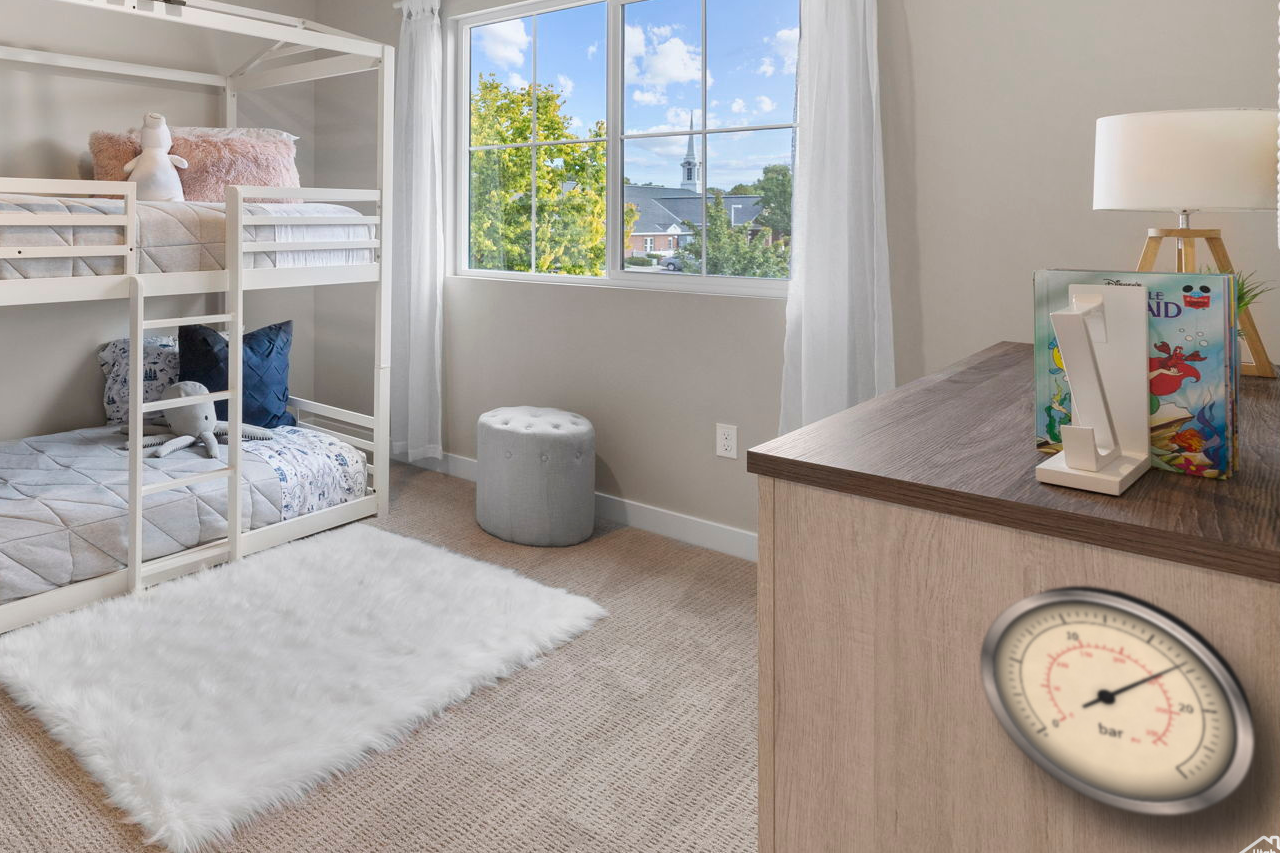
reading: {"value": 17, "unit": "bar"}
